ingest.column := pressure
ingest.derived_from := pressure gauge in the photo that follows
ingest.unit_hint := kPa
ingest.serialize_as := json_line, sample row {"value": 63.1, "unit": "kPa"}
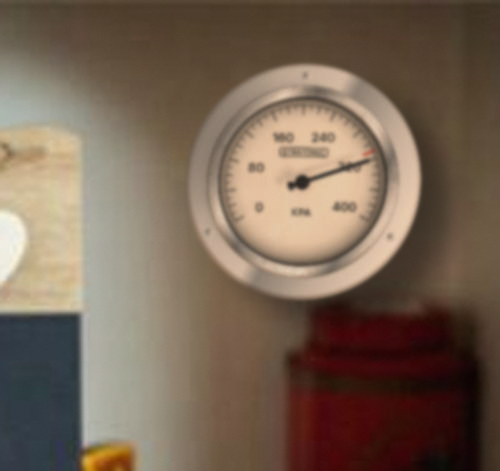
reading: {"value": 320, "unit": "kPa"}
